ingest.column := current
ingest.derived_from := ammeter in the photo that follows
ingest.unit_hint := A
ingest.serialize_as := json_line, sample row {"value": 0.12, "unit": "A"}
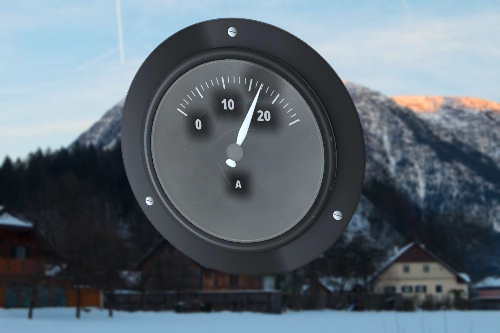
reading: {"value": 17, "unit": "A"}
